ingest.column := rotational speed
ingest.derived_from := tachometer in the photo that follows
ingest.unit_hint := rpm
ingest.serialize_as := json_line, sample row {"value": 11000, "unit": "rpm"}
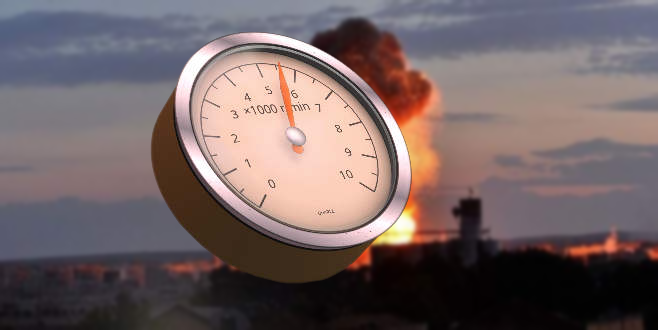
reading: {"value": 5500, "unit": "rpm"}
